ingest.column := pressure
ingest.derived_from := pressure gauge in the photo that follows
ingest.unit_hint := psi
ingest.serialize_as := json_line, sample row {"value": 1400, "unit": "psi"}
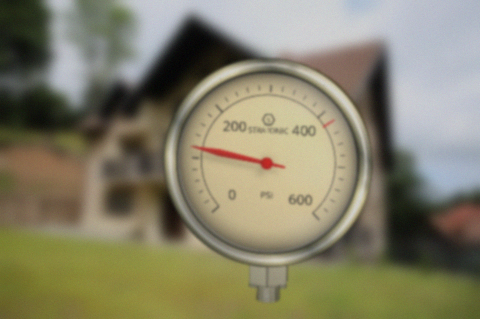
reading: {"value": 120, "unit": "psi"}
